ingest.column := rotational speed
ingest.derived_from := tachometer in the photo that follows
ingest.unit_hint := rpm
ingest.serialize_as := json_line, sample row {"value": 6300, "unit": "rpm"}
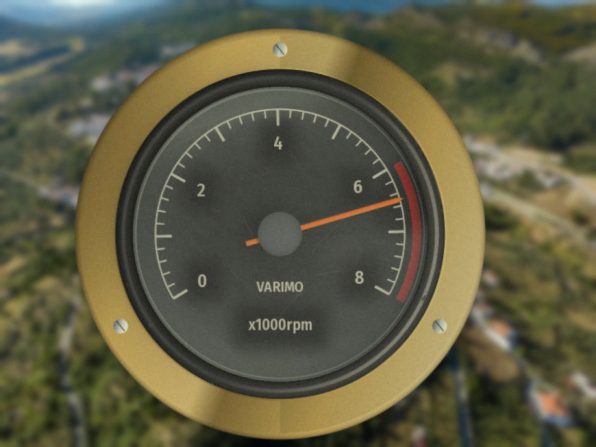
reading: {"value": 6500, "unit": "rpm"}
